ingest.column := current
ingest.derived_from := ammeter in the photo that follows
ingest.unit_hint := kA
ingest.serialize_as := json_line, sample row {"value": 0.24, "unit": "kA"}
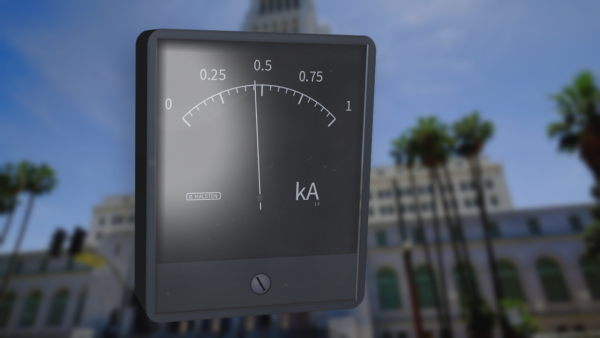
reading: {"value": 0.45, "unit": "kA"}
